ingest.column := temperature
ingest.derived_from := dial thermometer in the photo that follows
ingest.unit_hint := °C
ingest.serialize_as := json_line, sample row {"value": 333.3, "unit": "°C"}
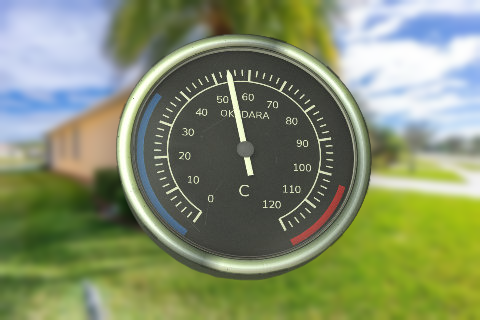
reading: {"value": 54, "unit": "°C"}
